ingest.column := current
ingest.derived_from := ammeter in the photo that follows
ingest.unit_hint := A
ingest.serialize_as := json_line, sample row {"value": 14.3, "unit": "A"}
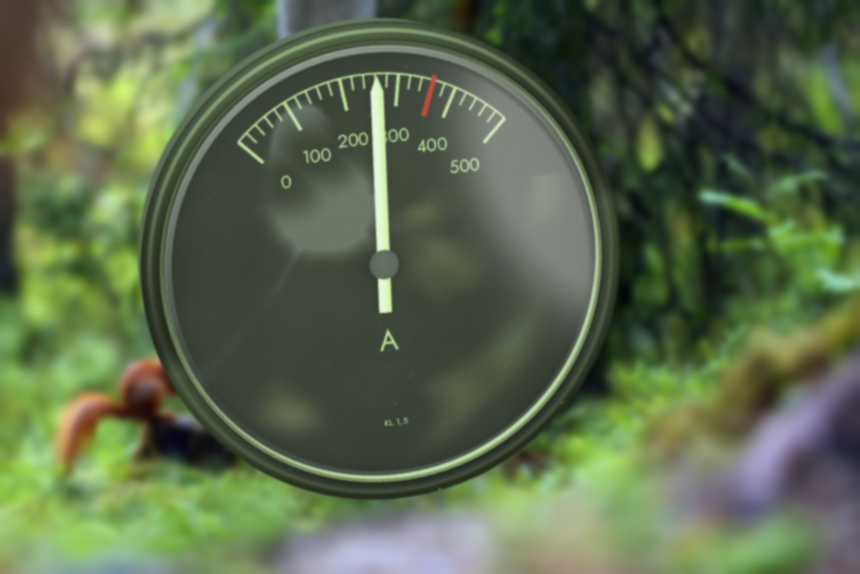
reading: {"value": 260, "unit": "A"}
